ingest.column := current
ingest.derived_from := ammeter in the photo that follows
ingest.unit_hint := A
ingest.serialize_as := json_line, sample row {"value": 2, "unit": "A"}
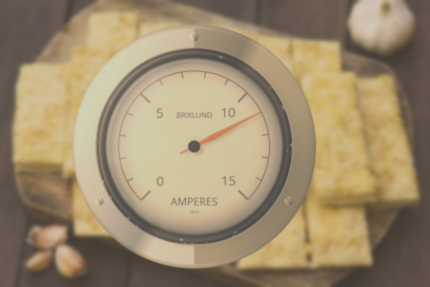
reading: {"value": 11, "unit": "A"}
